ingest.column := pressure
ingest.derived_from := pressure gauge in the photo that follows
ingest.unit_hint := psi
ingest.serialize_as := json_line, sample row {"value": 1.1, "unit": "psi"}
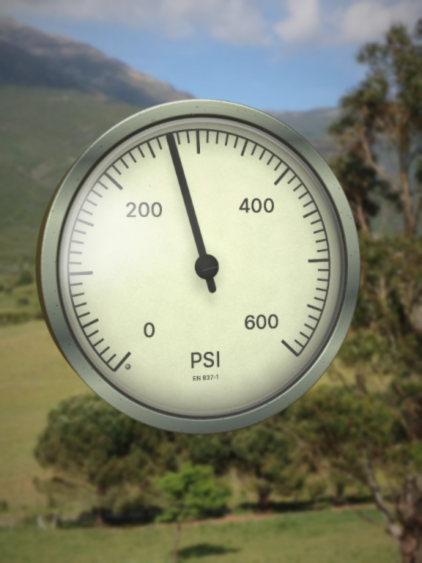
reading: {"value": 270, "unit": "psi"}
